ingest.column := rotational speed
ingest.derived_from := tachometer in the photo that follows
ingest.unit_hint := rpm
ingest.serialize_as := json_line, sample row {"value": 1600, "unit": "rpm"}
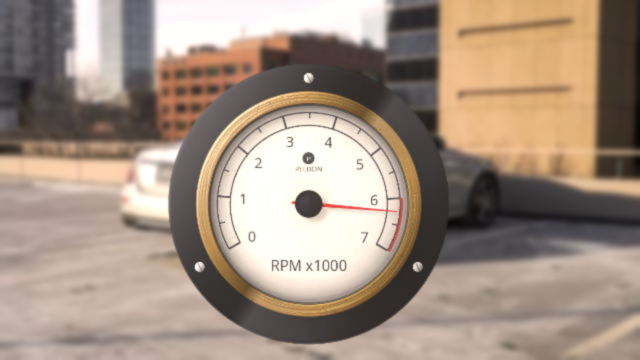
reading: {"value": 6250, "unit": "rpm"}
